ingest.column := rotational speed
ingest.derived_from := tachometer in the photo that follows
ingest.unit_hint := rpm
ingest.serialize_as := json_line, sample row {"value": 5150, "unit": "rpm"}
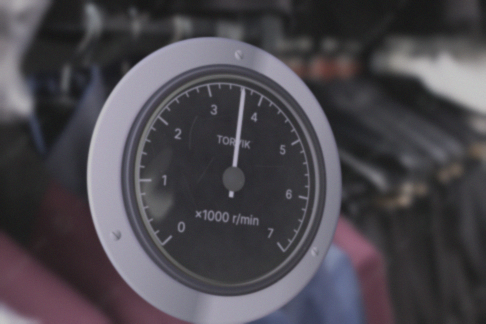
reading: {"value": 3600, "unit": "rpm"}
